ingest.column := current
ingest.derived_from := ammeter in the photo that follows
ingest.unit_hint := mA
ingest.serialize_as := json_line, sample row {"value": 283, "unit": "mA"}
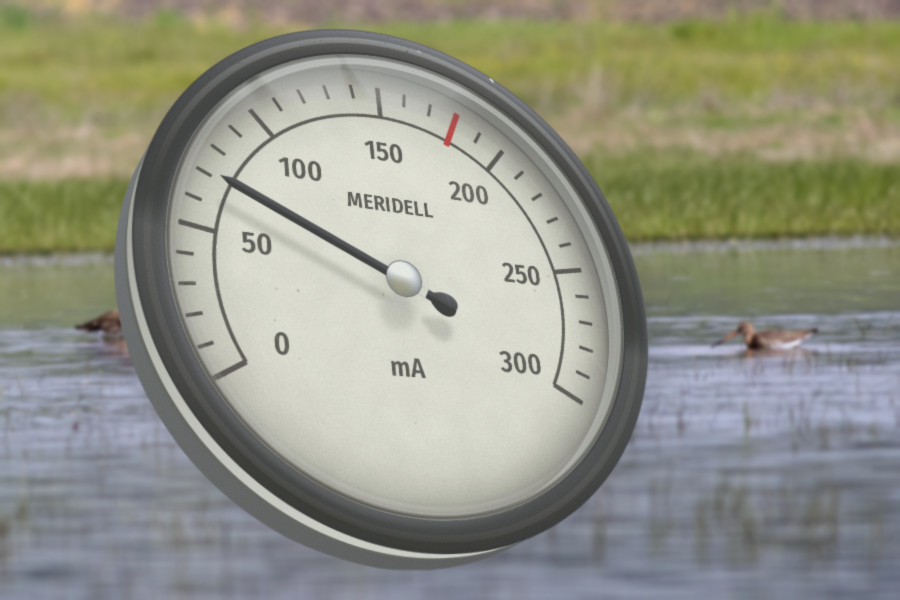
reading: {"value": 70, "unit": "mA"}
